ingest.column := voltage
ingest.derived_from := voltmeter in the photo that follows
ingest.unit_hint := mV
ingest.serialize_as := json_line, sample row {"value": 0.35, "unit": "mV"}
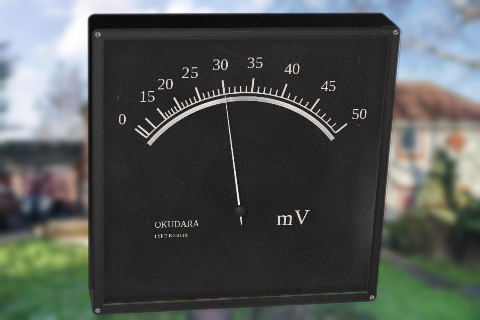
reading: {"value": 30, "unit": "mV"}
